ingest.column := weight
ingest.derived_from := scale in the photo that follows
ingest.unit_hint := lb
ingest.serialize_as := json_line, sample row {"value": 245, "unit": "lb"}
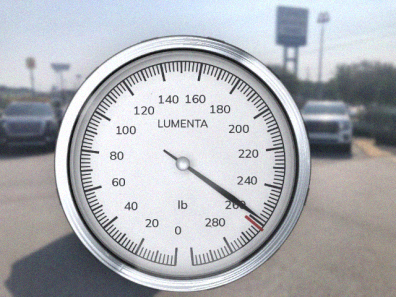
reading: {"value": 258, "unit": "lb"}
